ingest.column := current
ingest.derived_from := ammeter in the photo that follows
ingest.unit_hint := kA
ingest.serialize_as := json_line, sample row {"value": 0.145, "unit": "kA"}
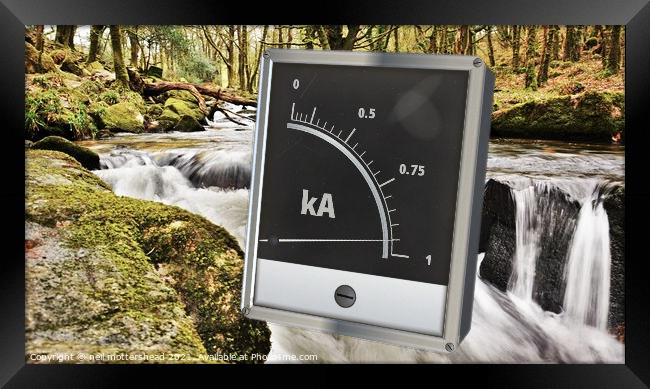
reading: {"value": 0.95, "unit": "kA"}
